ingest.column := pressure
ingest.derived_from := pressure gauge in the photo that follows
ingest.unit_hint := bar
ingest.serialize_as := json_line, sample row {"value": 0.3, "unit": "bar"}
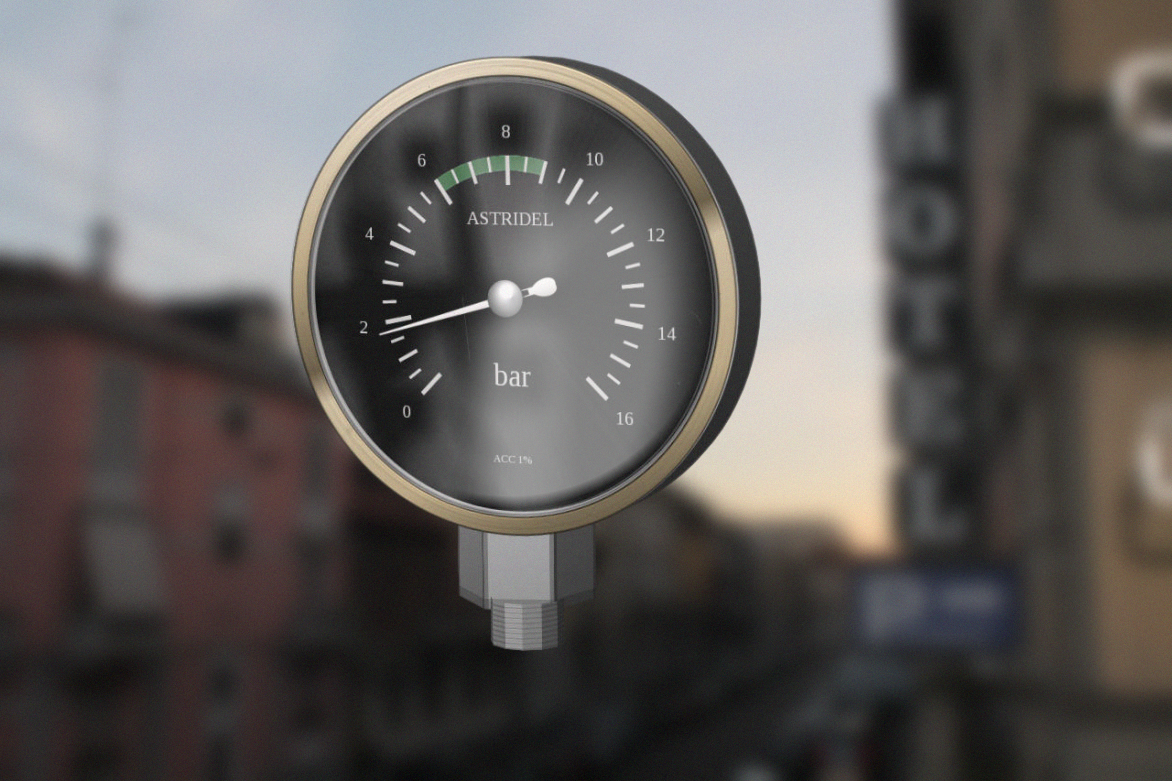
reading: {"value": 1.75, "unit": "bar"}
